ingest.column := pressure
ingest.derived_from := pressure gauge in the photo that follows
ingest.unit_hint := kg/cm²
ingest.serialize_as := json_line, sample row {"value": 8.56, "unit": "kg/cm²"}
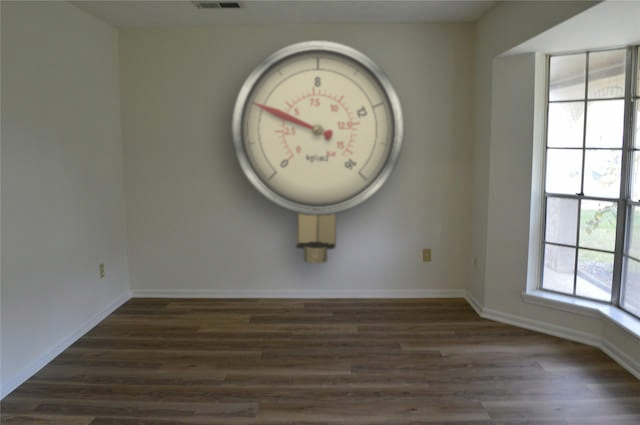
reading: {"value": 4, "unit": "kg/cm²"}
